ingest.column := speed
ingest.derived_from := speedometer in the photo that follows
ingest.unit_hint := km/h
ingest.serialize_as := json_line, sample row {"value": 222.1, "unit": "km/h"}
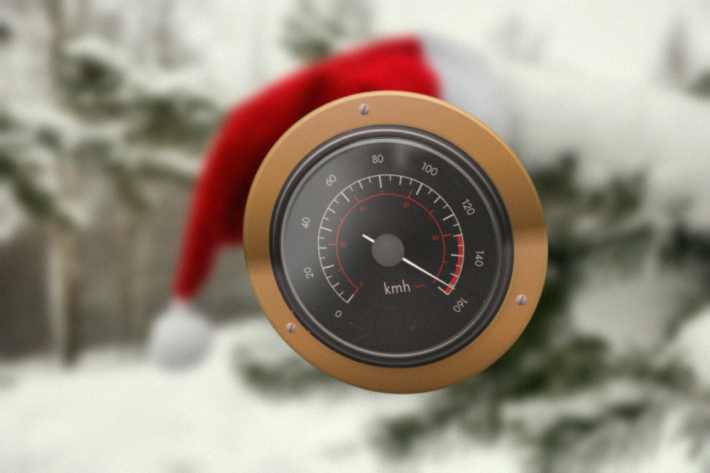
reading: {"value": 155, "unit": "km/h"}
